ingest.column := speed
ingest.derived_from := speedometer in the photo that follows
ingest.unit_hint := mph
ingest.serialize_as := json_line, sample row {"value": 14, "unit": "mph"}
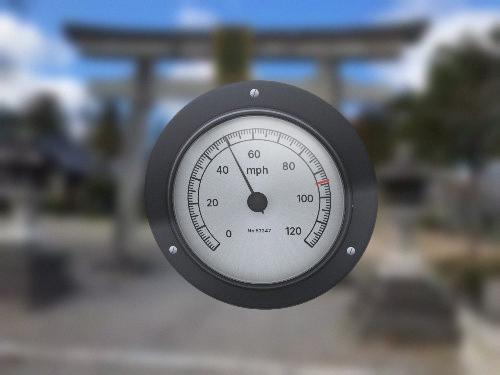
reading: {"value": 50, "unit": "mph"}
